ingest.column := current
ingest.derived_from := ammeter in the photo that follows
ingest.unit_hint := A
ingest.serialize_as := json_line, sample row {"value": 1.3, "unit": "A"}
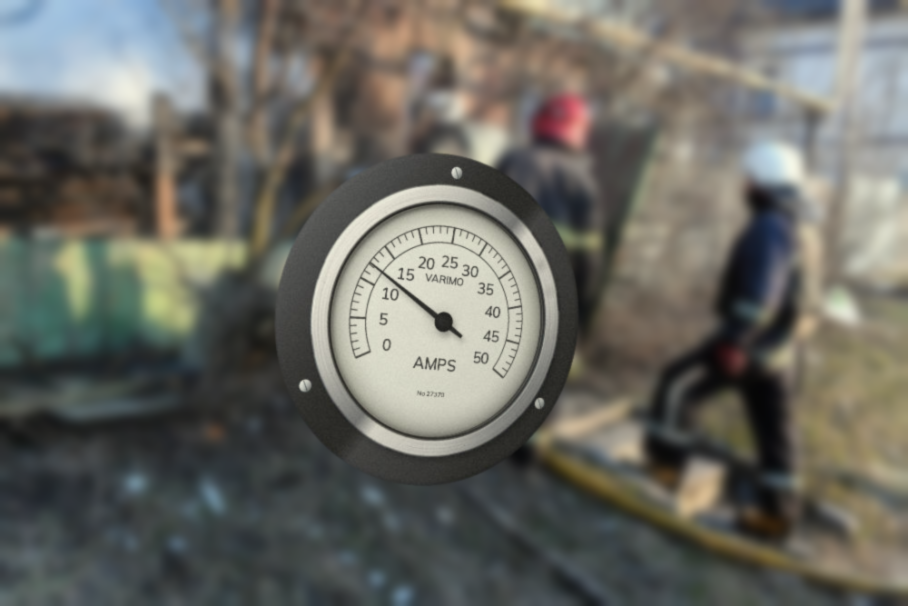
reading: {"value": 12, "unit": "A"}
